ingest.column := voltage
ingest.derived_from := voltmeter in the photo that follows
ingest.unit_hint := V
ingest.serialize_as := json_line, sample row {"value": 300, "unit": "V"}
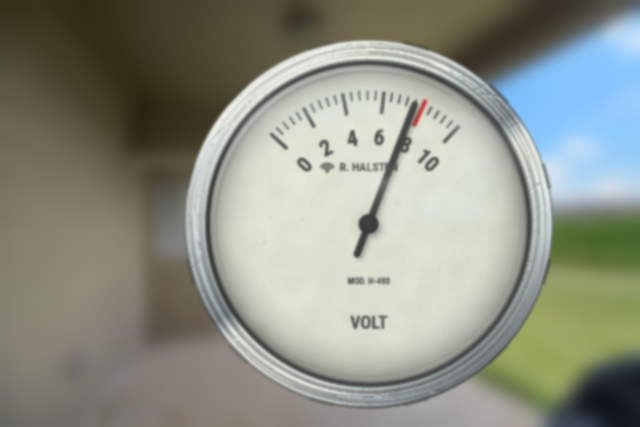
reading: {"value": 7.6, "unit": "V"}
